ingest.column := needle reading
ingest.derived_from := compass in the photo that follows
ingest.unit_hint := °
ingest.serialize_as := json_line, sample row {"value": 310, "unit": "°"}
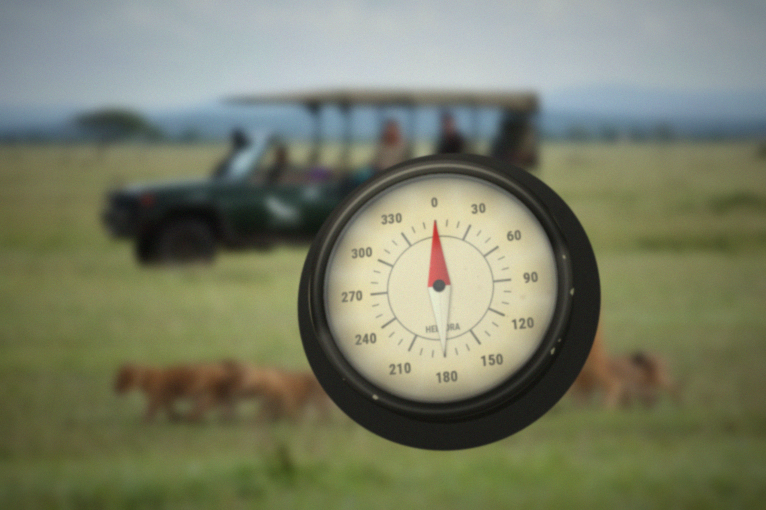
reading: {"value": 0, "unit": "°"}
